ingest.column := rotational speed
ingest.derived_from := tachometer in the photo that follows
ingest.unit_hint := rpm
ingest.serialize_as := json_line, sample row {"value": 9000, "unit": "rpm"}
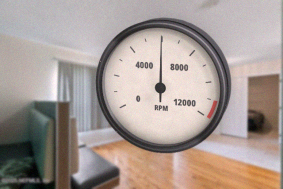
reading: {"value": 6000, "unit": "rpm"}
